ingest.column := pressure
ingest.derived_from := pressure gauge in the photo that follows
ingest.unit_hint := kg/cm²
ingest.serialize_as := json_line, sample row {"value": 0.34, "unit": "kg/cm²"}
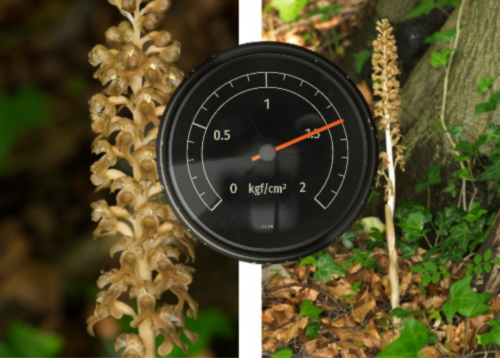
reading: {"value": 1.5, "unit": "kg/cm²"}
